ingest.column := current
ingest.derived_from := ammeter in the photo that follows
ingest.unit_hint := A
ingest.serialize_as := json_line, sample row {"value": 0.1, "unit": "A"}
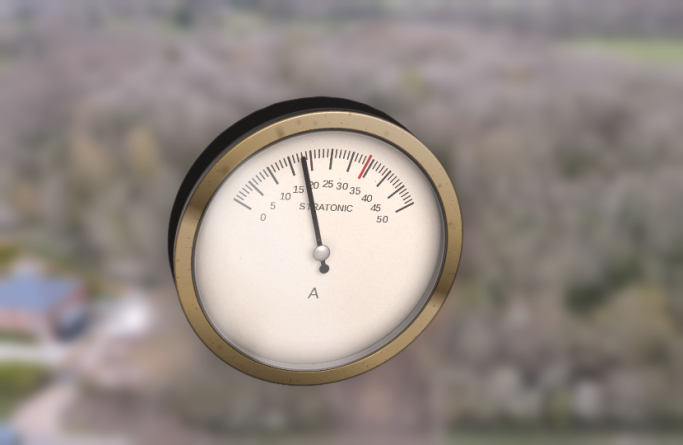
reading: {"value": 18, "unit": "A"}
